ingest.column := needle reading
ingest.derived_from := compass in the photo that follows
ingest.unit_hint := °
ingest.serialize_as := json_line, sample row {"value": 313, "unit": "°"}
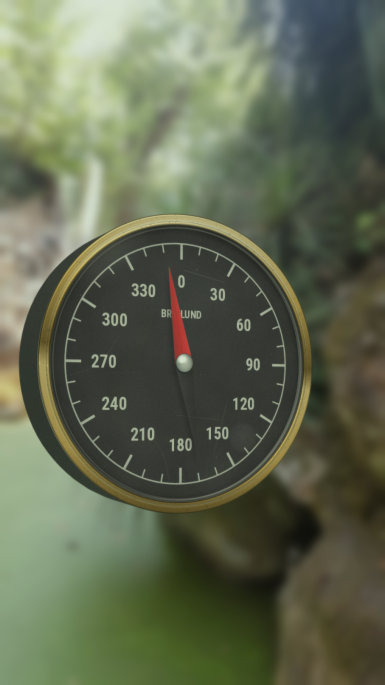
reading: {"value": 350, "unit": "°"}
